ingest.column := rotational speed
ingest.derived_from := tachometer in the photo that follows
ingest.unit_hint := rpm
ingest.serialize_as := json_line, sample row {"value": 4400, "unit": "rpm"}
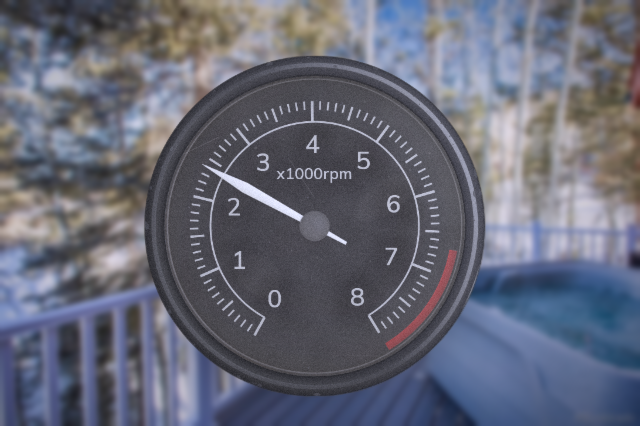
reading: {"value": 2400, "unit": "rpm"}
